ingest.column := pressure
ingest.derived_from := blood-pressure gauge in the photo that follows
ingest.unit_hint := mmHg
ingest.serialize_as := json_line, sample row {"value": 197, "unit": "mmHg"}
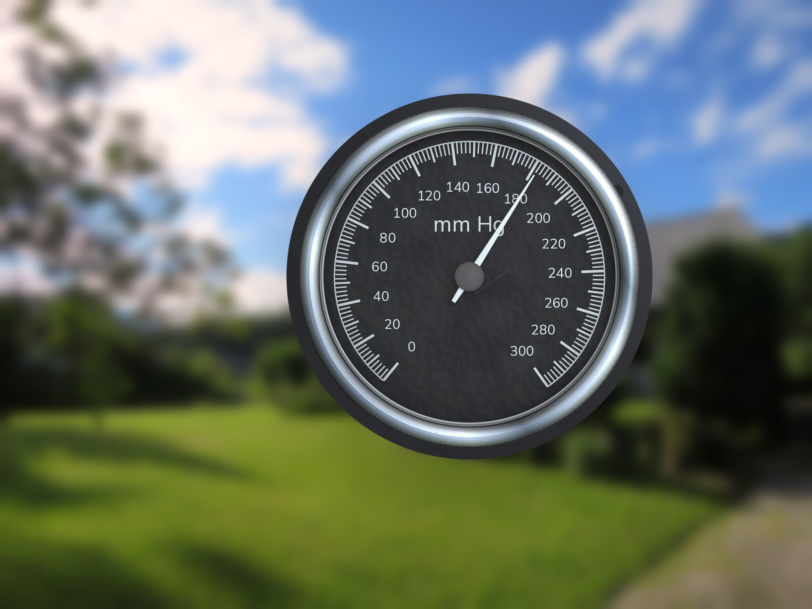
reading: {"value": 182, "unit": "mmHg"}
